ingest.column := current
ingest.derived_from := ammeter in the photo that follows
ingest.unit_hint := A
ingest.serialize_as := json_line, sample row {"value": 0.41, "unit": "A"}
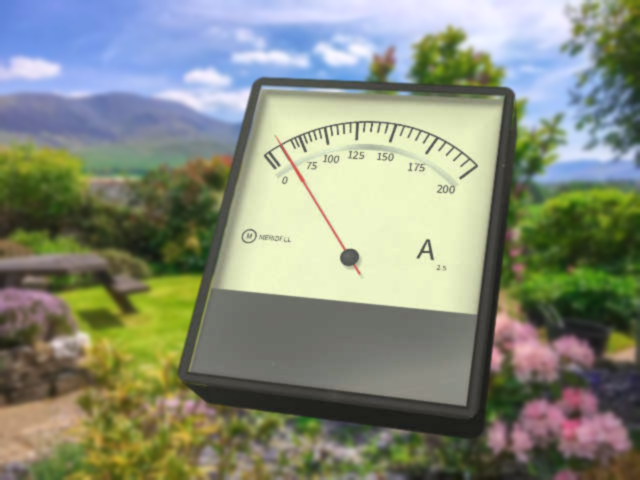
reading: {"value": 50, "unit": "A"}
